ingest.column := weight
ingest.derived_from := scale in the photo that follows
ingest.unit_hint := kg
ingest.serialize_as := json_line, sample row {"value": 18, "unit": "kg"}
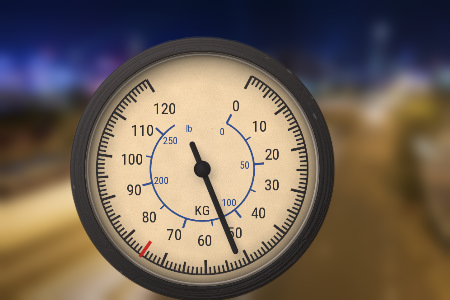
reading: {"value": 52, "unit": "kg"}
